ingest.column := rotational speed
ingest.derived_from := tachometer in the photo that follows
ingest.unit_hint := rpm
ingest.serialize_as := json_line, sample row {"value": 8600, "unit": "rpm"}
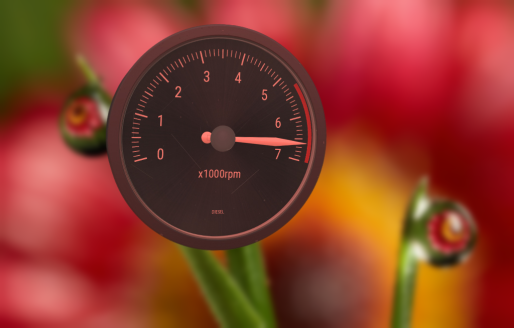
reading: {"value": 6600, "unit": "rpm"}
